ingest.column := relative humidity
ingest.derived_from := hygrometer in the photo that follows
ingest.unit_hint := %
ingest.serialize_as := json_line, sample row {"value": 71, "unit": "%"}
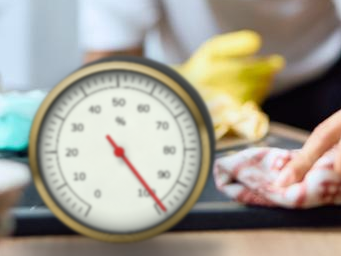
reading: {"value": 98, "unit": "%"}
